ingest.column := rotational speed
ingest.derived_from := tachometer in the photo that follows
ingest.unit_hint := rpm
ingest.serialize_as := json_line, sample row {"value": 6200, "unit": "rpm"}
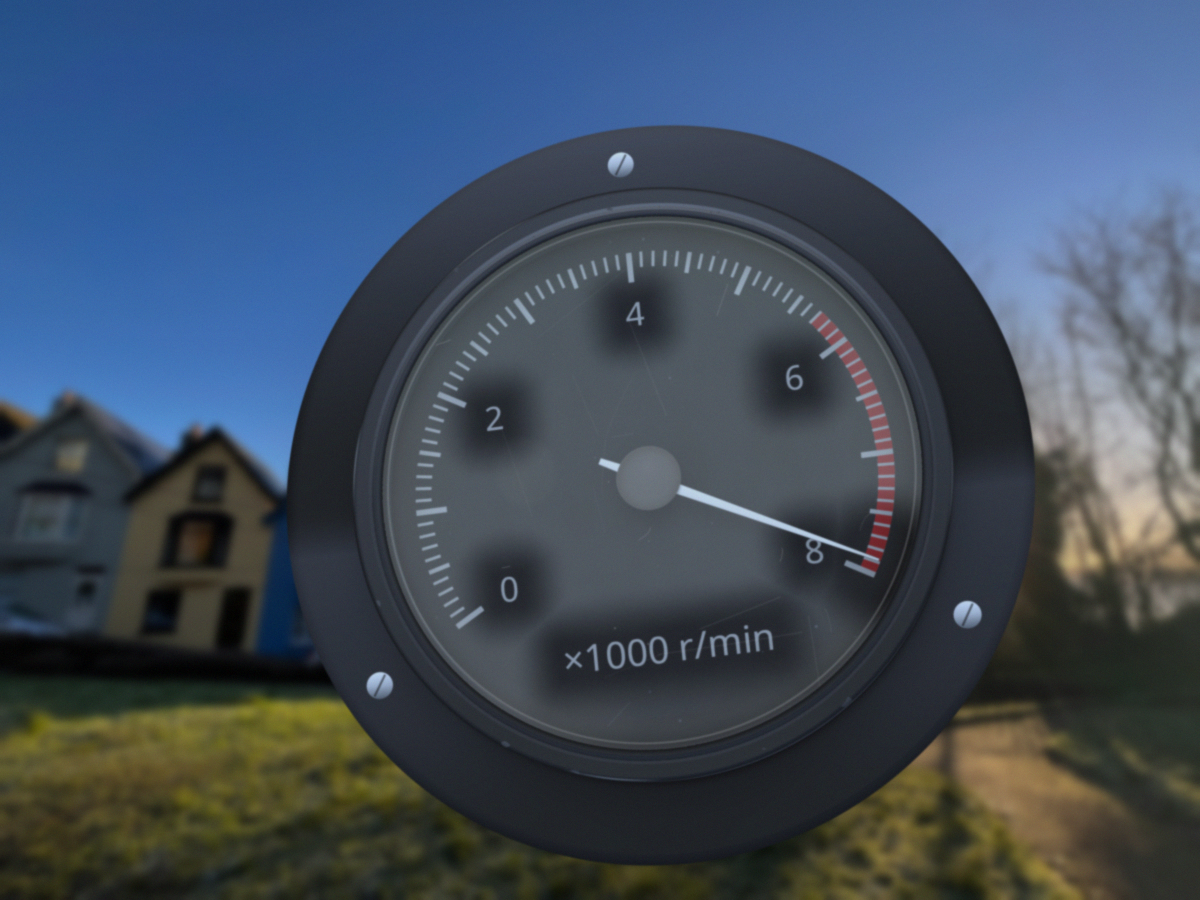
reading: {"value": 7900, "unit": "rpm"}
